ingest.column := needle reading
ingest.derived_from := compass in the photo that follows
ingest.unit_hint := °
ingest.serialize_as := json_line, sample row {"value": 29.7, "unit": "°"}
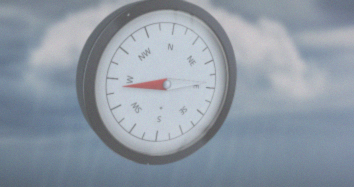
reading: {"value": 262.5, "unit": "°"}
